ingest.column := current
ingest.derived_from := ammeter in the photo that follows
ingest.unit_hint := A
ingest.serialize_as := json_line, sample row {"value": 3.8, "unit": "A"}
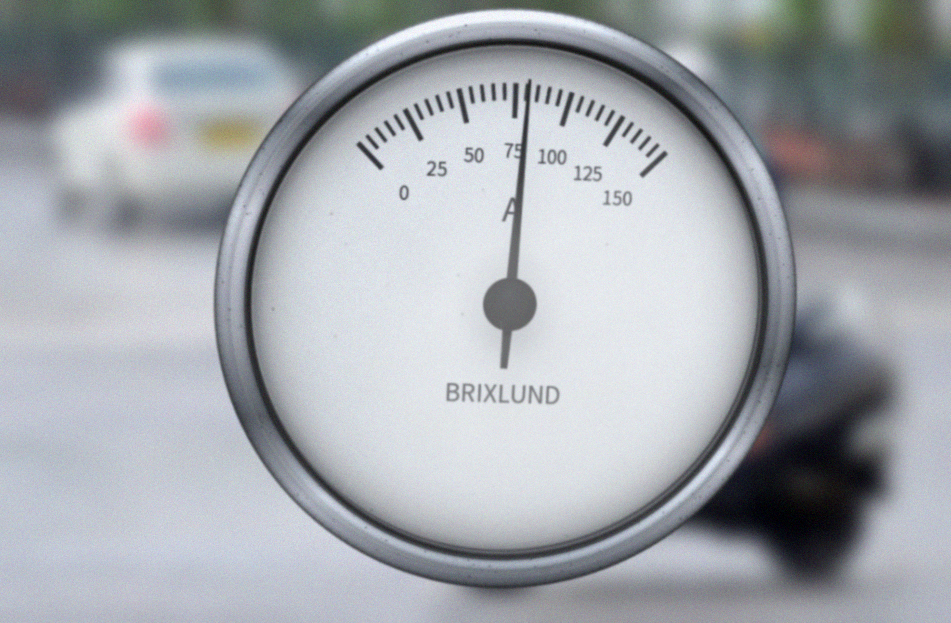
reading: {"value": 80, "unit": "A"}
